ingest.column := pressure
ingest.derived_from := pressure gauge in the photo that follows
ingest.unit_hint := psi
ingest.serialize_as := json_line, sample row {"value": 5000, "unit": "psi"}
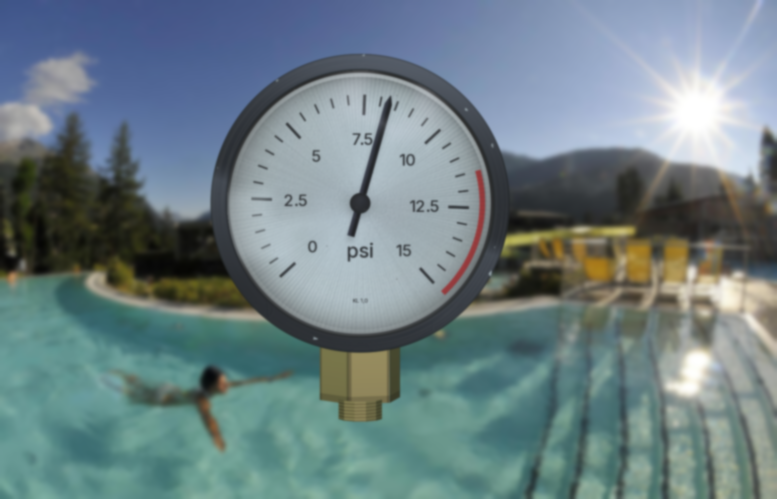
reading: {"value": 8.25, "unit": "psi"}
